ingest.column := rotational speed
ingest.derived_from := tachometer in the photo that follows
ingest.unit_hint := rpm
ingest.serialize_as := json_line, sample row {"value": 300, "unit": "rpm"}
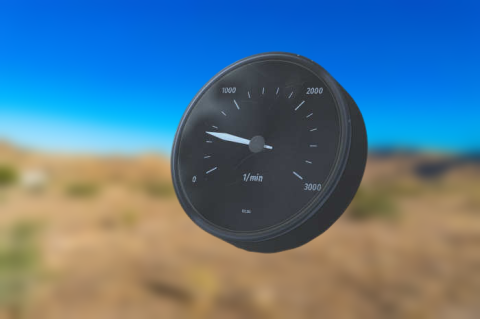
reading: {"value": 500, "unit": "rpm"}
